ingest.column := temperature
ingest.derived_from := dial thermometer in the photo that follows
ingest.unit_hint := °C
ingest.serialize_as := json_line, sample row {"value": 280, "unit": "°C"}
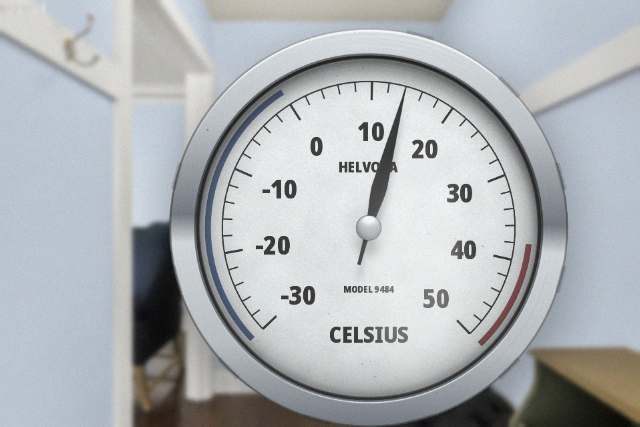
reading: {"value": 14, "unit": "°C"}
